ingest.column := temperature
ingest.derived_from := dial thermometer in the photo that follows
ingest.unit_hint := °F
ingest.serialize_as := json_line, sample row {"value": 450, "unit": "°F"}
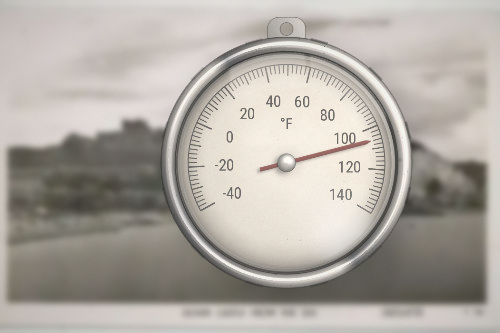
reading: {"value": 106, "unit": "°F"}
